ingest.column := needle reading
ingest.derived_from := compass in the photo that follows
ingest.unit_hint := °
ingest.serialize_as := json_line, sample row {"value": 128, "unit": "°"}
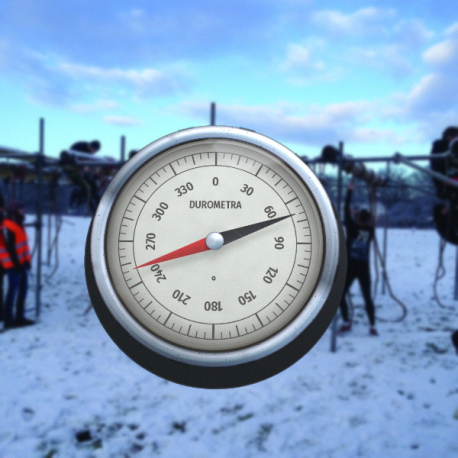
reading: {"value": 250, "unit": "°"}
